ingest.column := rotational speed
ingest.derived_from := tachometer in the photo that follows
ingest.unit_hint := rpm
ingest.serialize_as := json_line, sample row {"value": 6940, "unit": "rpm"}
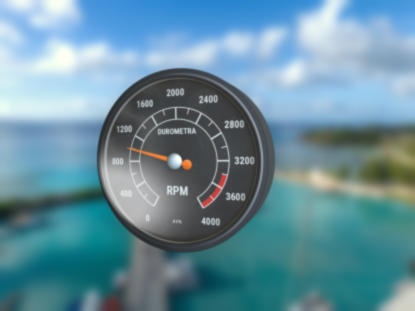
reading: {"value": 1000, "unit": "rpm"}
